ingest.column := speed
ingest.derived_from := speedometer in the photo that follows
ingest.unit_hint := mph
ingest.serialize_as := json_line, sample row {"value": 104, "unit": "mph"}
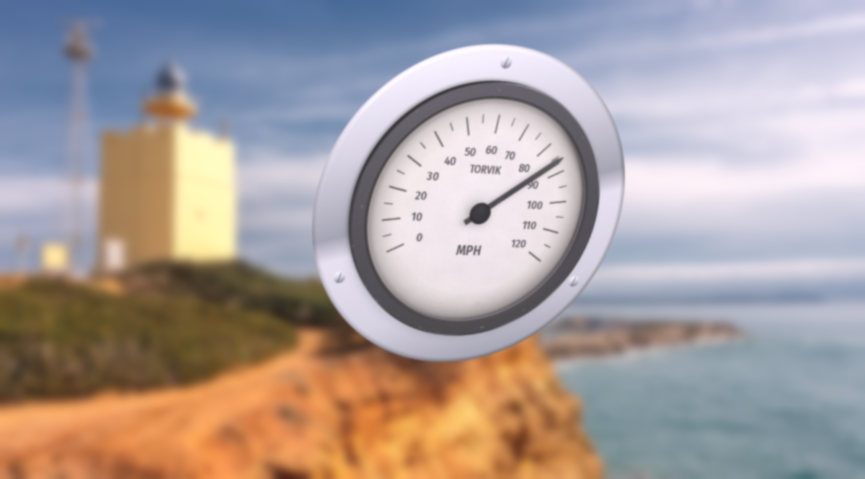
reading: {"value": 85, "unit": "mph"}
